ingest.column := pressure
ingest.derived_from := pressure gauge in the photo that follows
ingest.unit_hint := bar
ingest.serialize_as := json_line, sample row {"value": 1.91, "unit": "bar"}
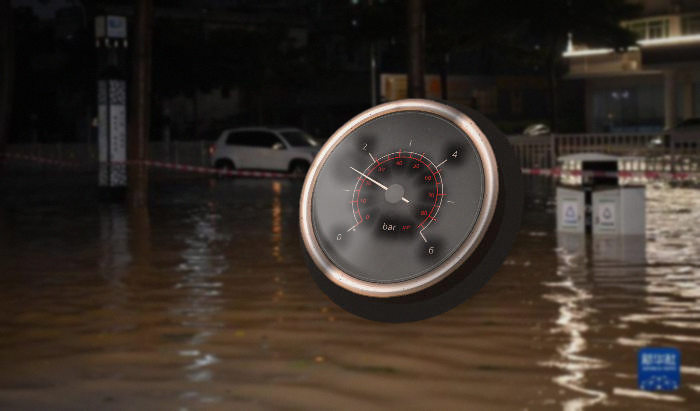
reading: {"value": 1.5, "unit": "bar"}
